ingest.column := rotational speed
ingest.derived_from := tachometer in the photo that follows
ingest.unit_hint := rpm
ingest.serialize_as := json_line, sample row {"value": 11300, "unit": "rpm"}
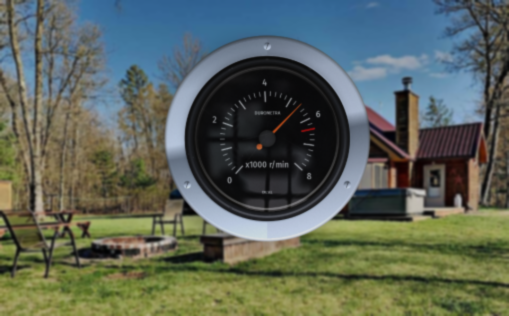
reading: {"value": 5400, "unit": "rpm"}
